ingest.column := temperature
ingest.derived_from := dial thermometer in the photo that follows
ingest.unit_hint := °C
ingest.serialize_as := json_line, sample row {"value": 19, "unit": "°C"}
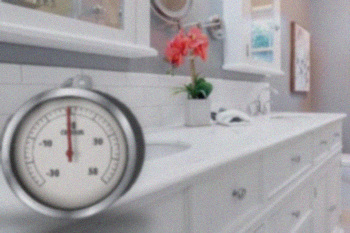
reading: {"value": 10, "unit": "°C"}
